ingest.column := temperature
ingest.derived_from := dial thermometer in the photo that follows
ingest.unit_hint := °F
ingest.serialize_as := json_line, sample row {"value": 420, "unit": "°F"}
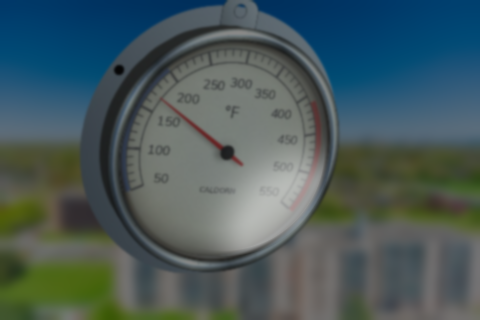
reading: {"value": 170, "unit": "°F"}
